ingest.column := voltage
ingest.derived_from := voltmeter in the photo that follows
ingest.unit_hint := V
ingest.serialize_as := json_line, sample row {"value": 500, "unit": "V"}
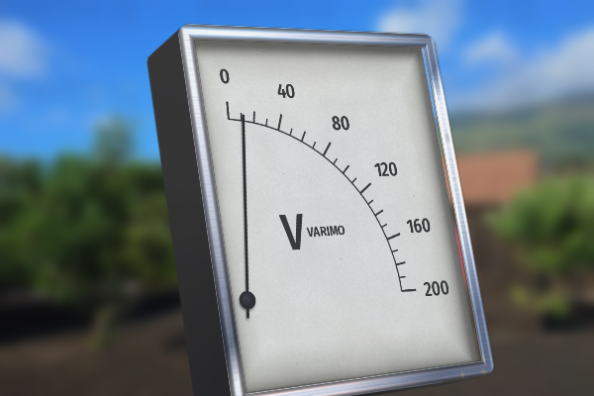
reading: {"value": 10, "unit": "V"}
